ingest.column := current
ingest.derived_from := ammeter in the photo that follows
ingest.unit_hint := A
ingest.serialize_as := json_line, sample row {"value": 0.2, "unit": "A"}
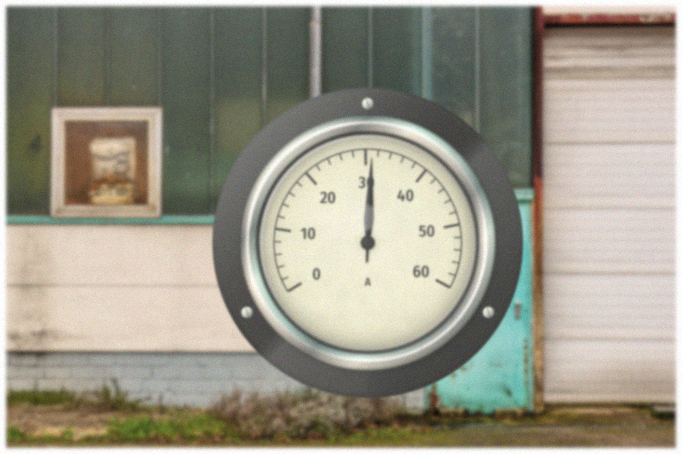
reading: {"value": 31, "unit": "A"}
